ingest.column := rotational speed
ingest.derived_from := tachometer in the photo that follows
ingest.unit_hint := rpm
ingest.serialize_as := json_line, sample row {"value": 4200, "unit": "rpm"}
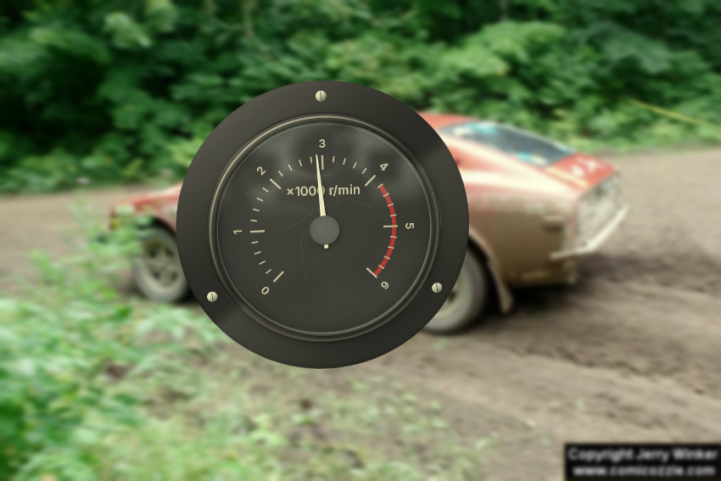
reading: {"value": 2900, "unit": "rpm"}
